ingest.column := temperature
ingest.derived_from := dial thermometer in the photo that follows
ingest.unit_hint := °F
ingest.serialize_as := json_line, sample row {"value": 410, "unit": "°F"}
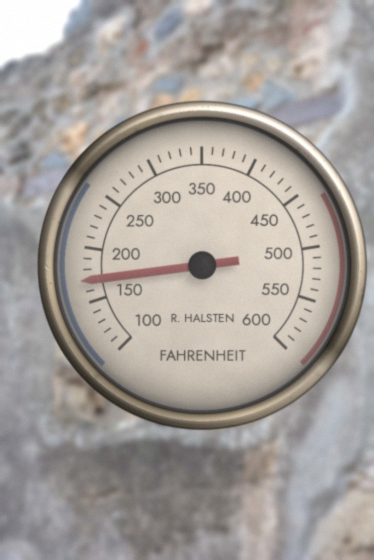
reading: {"value": 170, "unit": "°F"}
